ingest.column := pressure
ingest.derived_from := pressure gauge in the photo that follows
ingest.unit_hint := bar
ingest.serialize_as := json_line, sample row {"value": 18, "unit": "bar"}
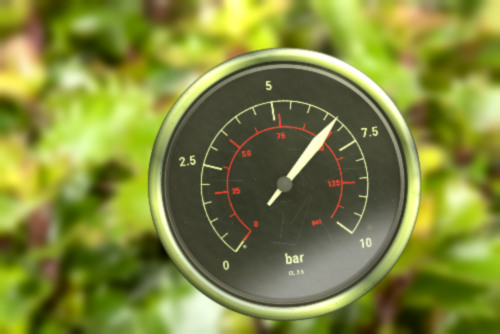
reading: {"value": 6.75, "unit": "bar"}
